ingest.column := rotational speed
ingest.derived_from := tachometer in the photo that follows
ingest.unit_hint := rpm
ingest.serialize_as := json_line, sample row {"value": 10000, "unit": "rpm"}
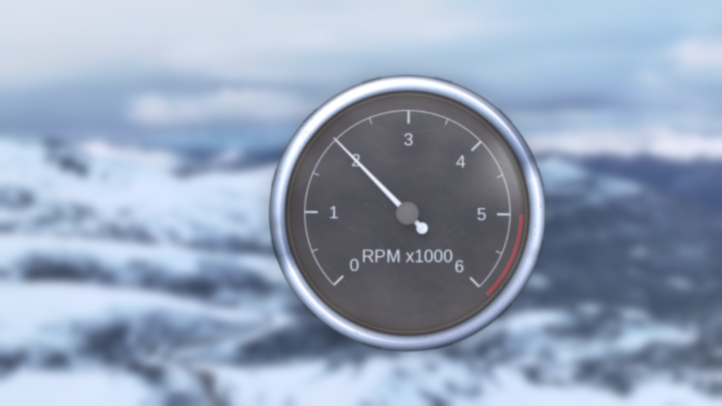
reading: {"value": 2000, "unit": "rpm"}
